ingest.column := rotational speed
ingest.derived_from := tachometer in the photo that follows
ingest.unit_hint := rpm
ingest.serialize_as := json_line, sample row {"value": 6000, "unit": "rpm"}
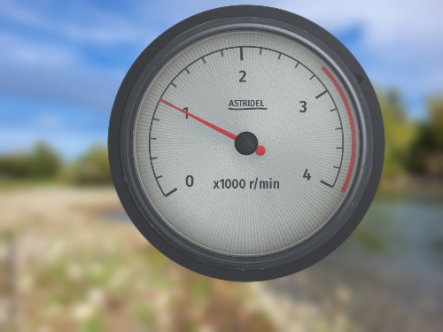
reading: {"value": 1000, "unit": "rpm"}
